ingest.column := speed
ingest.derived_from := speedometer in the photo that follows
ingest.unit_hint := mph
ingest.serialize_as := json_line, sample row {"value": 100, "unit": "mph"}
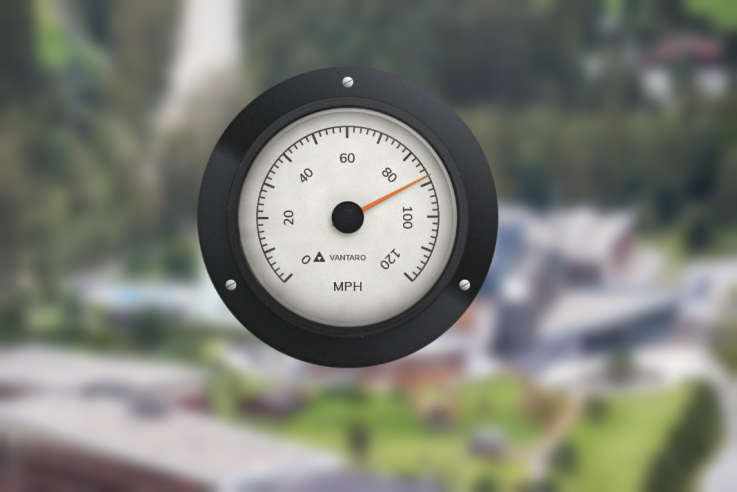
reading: {"value": 88, "unit": "mph"}
